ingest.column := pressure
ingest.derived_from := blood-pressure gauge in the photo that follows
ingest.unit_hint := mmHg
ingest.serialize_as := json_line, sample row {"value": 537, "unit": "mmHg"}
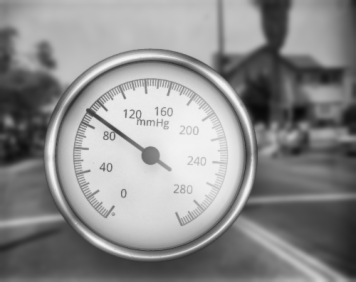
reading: {"value": 90, "unit": "mmHg"}
